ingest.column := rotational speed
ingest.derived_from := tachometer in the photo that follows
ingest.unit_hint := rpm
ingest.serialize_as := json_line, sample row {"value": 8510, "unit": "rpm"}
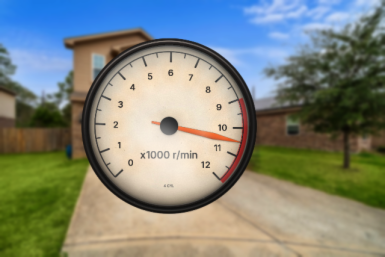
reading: {"value": 10500, "unit": "rpm"}
